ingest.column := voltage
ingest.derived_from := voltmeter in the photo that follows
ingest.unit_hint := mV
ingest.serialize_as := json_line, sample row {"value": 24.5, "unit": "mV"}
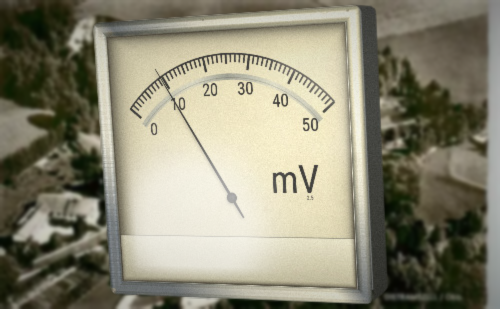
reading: {"value": 10, "unit": "mV"}
